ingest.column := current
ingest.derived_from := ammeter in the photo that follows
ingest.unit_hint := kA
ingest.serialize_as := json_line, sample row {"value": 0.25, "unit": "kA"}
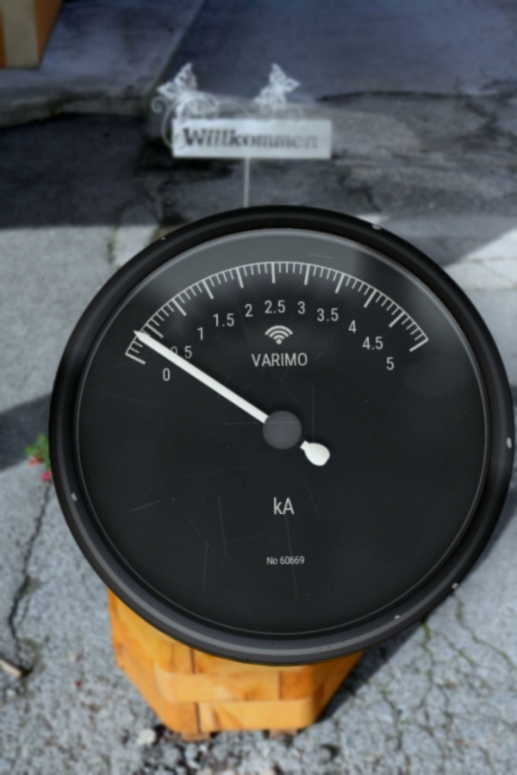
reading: {"value": 0.3, "unit": "kA"}
